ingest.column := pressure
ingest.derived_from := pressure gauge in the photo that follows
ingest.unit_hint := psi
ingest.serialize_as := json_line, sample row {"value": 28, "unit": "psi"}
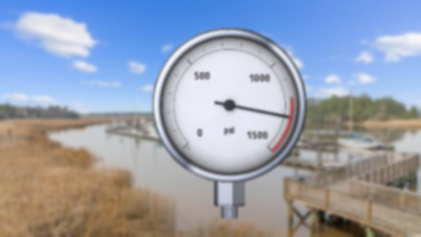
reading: {"value": 1300, "unit": "psi"}
